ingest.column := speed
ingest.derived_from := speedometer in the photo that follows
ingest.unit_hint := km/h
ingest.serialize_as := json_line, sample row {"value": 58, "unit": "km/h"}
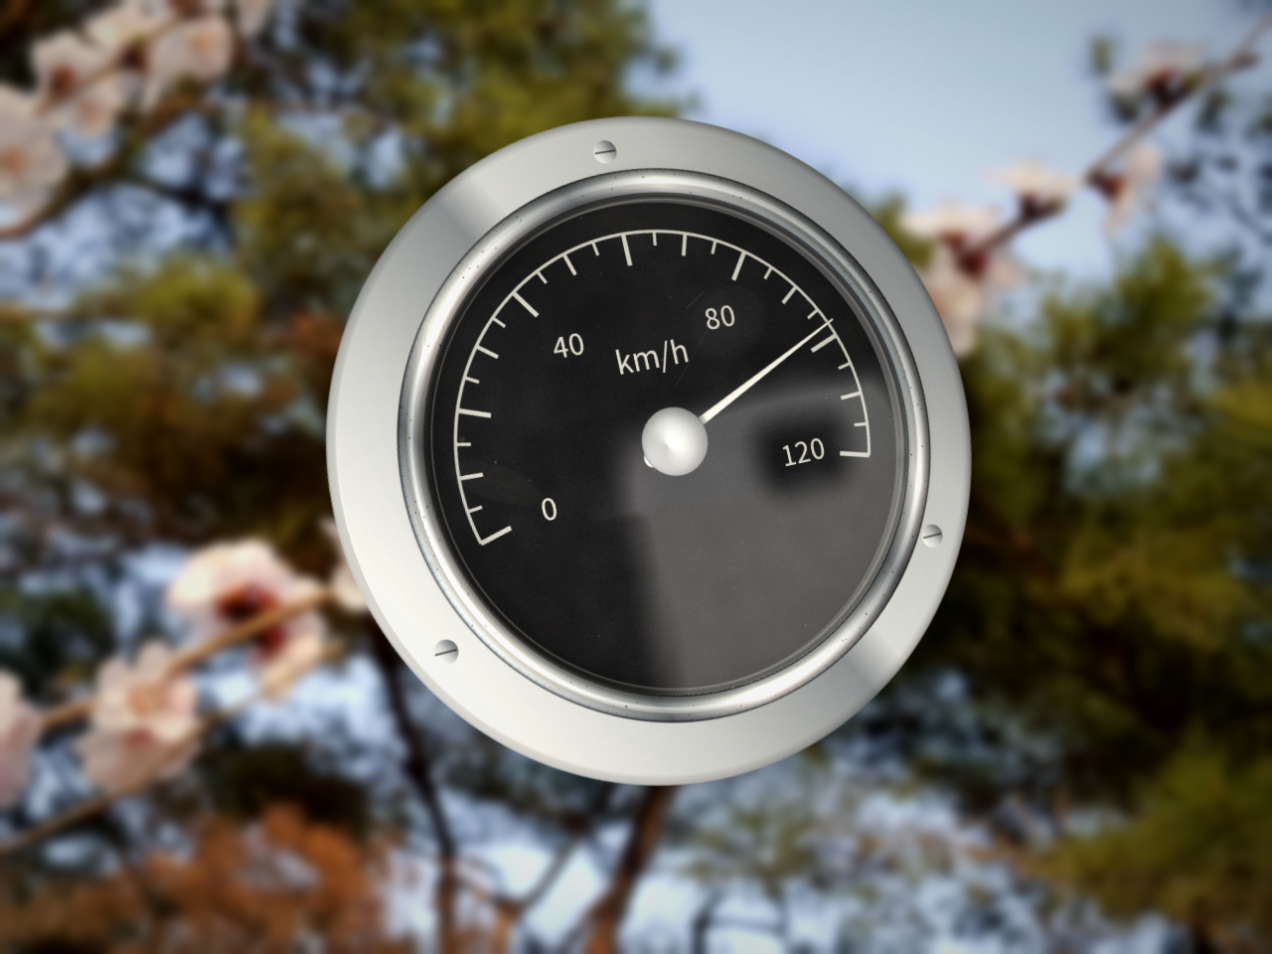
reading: {"value": 97.5, "unit": "km/h"}
